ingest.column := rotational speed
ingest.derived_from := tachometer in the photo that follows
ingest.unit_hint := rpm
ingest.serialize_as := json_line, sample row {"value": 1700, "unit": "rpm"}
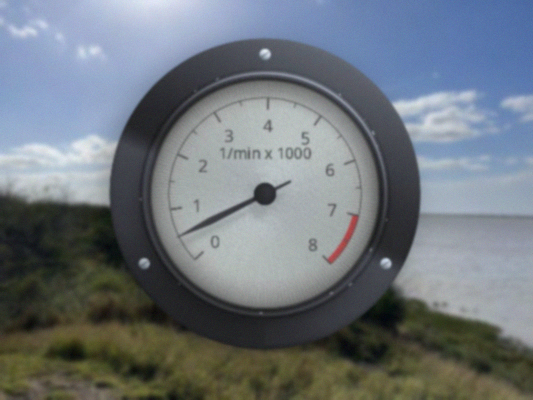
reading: {"value": 500, "unit": "rpm"}
